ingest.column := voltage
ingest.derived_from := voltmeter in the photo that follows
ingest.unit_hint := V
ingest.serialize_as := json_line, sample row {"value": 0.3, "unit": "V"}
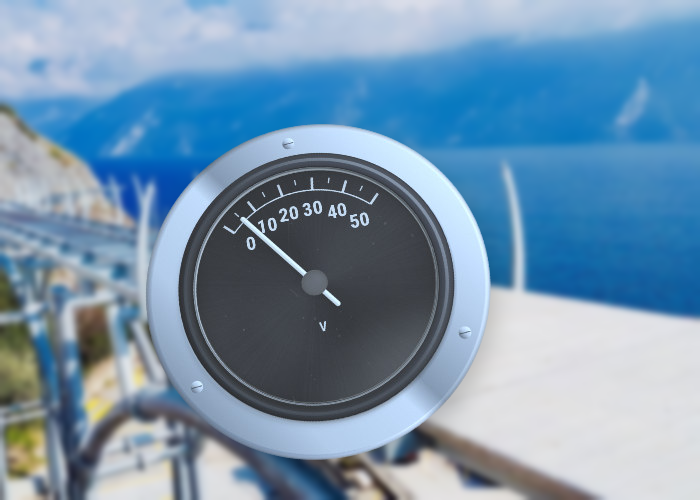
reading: {"value": 5, "unit": "V"}
